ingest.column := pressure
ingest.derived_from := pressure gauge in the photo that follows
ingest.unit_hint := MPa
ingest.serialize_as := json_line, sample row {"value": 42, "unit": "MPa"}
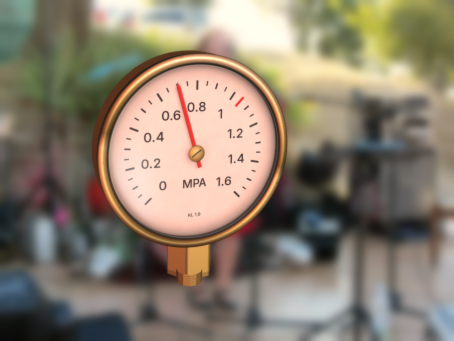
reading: {"value": 0.7, "unit": "MPa"}
